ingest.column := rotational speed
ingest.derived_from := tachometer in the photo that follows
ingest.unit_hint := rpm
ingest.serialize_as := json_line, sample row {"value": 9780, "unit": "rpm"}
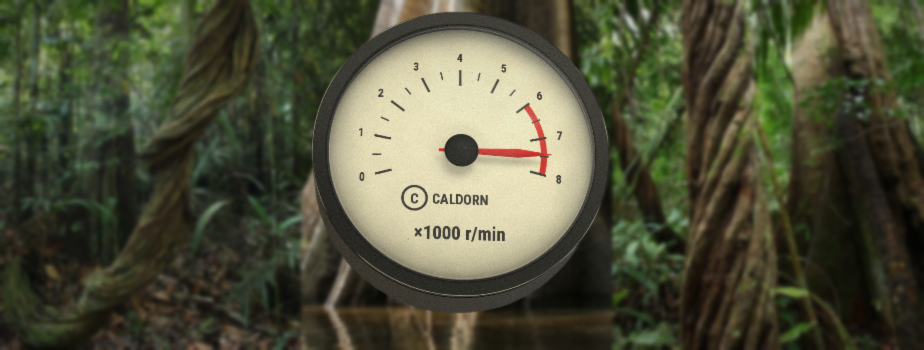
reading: {"value": 7500, "unit": "rpm"}
